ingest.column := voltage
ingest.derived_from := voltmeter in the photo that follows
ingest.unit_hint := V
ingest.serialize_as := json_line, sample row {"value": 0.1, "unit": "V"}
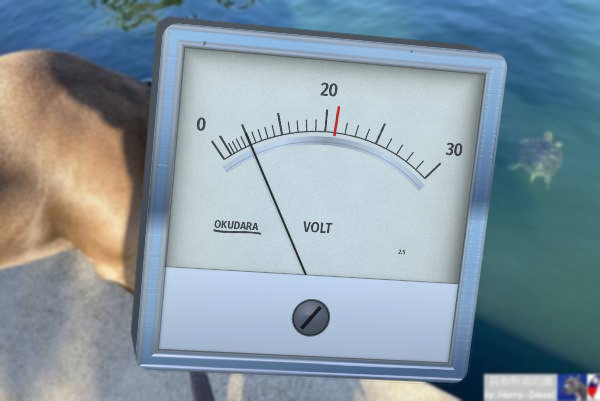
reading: {"value": 10, "unit": "V"}
